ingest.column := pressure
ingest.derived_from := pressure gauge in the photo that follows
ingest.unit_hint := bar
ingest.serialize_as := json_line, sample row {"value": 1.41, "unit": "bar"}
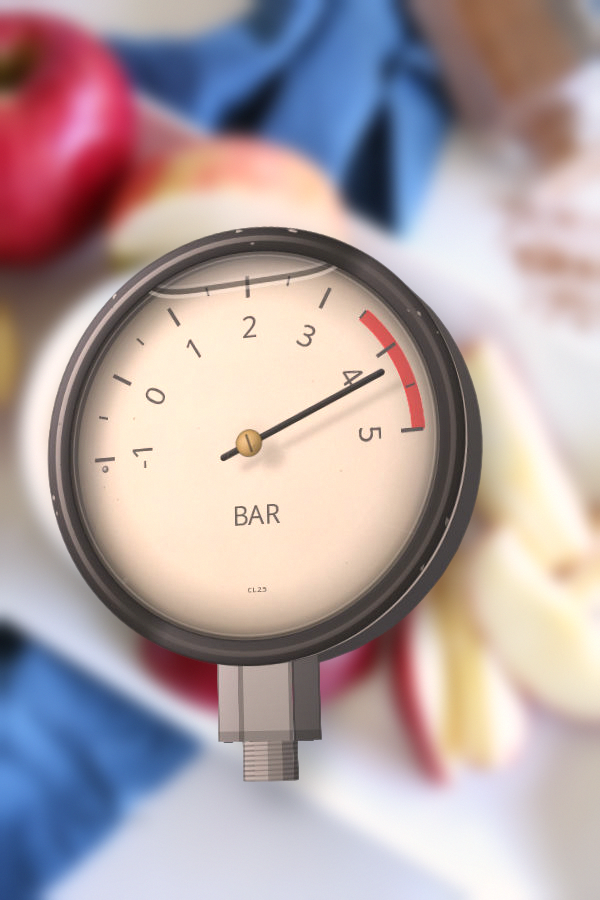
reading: {"value": 4.25, "unit": "bar"}
